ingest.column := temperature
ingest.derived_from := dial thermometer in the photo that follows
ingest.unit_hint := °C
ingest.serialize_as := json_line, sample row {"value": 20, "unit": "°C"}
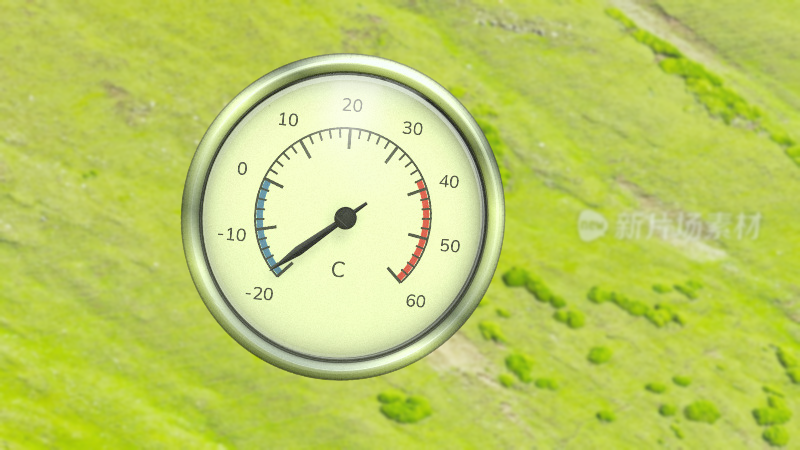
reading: {"value": -18, "unit": "°C"}
